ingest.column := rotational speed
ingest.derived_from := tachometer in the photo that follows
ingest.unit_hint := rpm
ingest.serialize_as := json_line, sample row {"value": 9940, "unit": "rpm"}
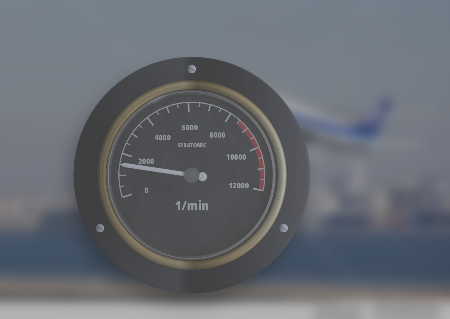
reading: {"value": 1500, "unit": "rpm"}
